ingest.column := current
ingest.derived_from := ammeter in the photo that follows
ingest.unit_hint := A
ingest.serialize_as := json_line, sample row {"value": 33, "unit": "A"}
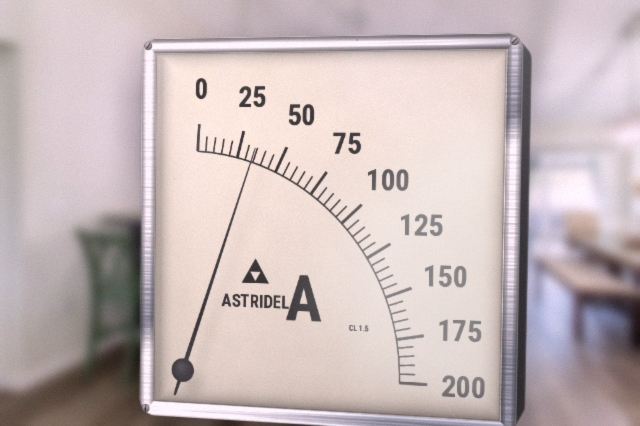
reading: {"value": 35, "unit": "A"}
